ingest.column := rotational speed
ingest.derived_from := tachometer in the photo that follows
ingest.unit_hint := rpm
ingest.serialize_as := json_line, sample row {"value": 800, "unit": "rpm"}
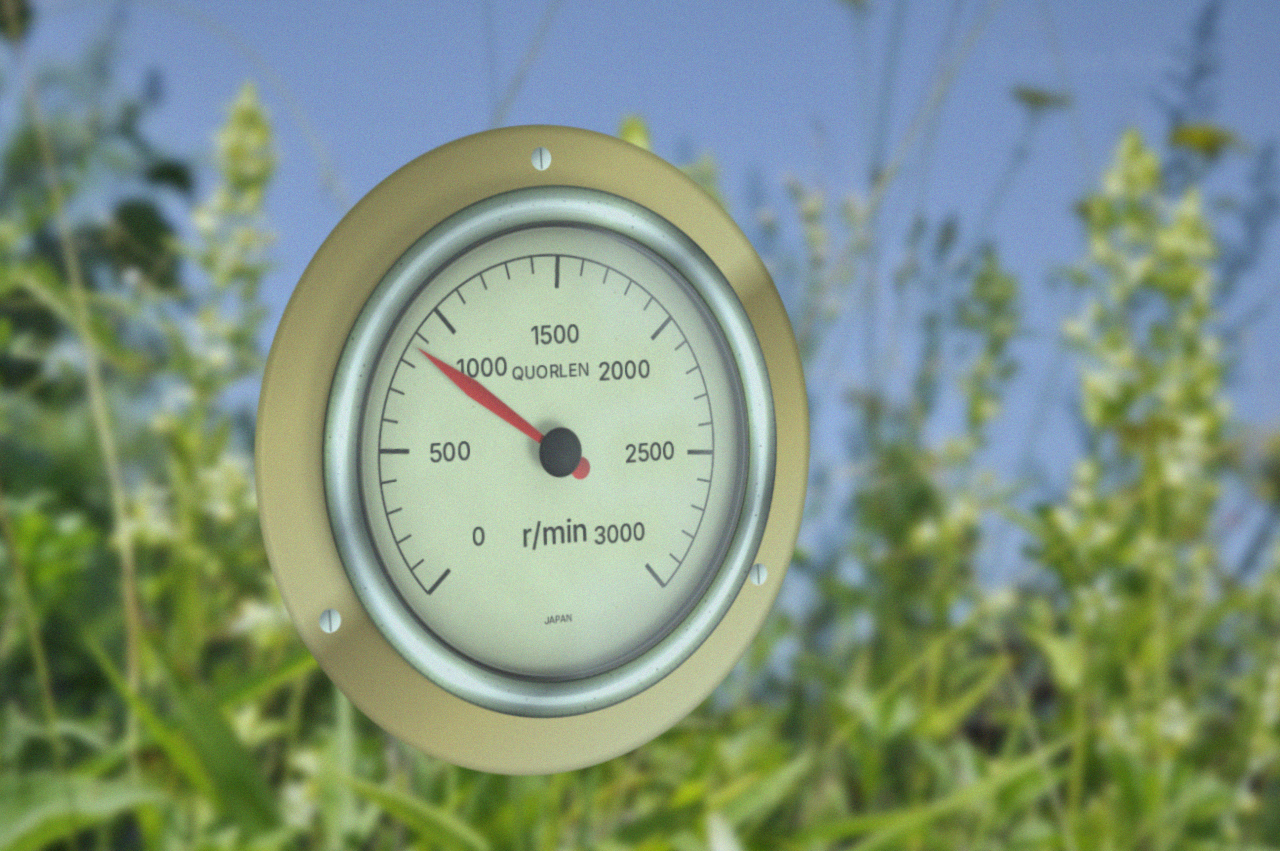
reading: {"value": 850, "unit": "rpm"}
